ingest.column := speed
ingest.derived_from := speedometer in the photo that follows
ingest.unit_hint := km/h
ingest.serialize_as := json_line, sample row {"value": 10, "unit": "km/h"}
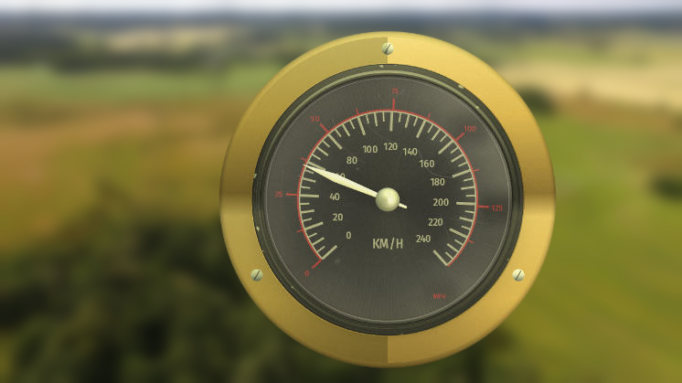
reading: {"value": 57.5, "unit": "km/h"}
